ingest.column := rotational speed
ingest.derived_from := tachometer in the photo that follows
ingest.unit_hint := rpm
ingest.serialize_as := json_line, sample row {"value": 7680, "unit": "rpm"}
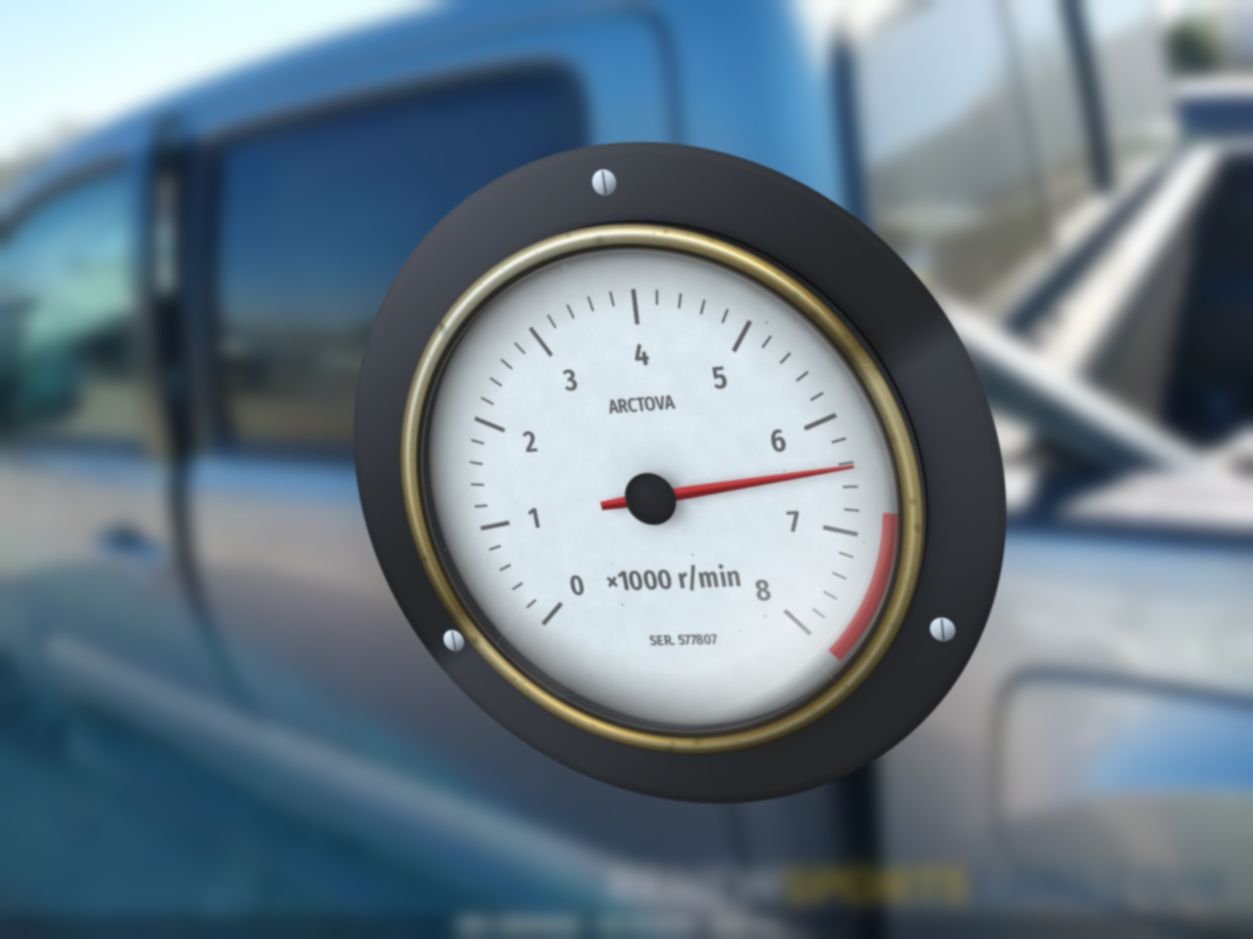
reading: {"value": 6400, "unit": "rpm"}
